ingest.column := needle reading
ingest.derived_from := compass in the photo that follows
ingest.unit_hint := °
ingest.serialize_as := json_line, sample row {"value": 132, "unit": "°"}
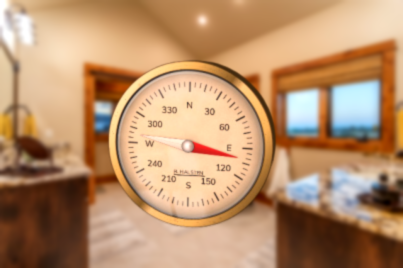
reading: {"value": 100, "unit": "°"}
